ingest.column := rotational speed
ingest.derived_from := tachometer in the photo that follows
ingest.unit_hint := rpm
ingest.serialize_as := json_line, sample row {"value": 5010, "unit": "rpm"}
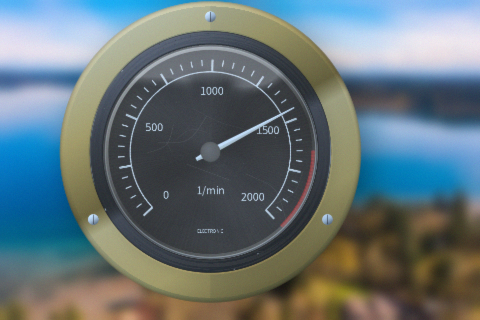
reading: {"value": 1450, "unit": "rpm"}
